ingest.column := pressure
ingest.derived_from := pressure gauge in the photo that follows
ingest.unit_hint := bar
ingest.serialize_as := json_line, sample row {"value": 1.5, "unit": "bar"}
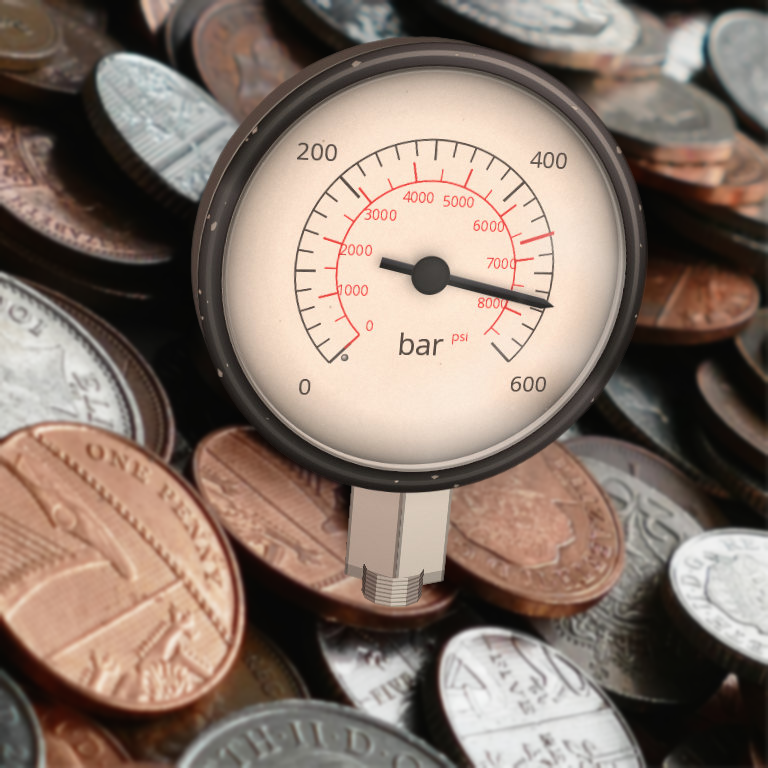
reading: {"value": 530, "unit": "bar"}
